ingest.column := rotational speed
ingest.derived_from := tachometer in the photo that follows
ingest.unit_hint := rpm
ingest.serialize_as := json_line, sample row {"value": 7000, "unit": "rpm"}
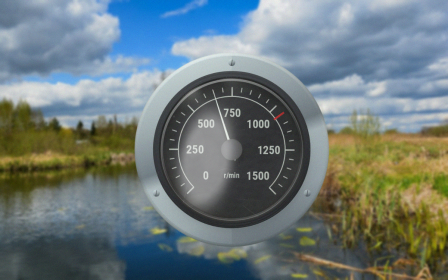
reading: {"value": 650, "unit": "rpm"}
